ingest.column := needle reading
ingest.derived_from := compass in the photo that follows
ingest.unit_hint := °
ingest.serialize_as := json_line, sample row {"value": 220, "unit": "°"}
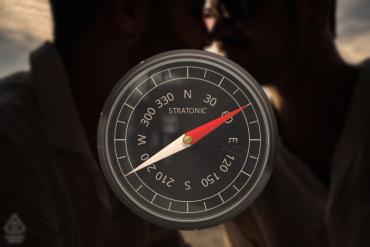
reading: {"value": 60, "unit": "°"}
